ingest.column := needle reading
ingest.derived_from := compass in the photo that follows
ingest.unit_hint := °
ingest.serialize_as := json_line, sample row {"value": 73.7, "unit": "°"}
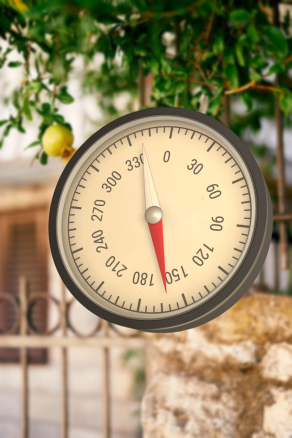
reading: {"value": 160, "unit": "°"}
